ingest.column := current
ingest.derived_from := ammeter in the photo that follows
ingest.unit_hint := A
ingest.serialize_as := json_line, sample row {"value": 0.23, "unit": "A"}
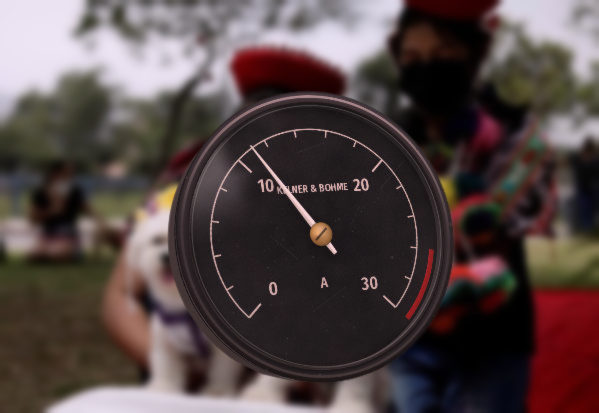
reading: {"value": 11, "unit": "A"}
